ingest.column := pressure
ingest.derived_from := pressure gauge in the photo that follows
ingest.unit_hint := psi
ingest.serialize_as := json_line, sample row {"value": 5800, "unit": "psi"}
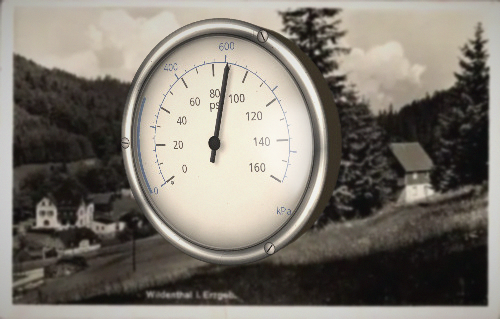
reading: {"value": 90, "unit": "psi"}
